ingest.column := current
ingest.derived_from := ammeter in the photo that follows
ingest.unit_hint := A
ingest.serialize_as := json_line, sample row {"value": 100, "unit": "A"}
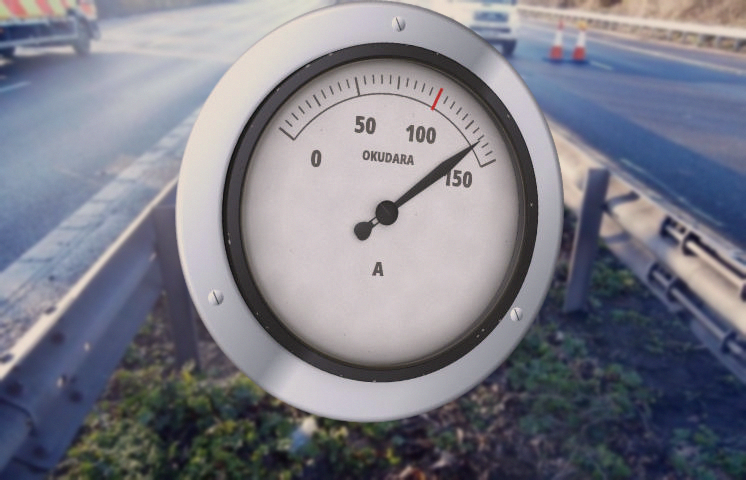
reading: {"value": 135, "unit": "A"}
